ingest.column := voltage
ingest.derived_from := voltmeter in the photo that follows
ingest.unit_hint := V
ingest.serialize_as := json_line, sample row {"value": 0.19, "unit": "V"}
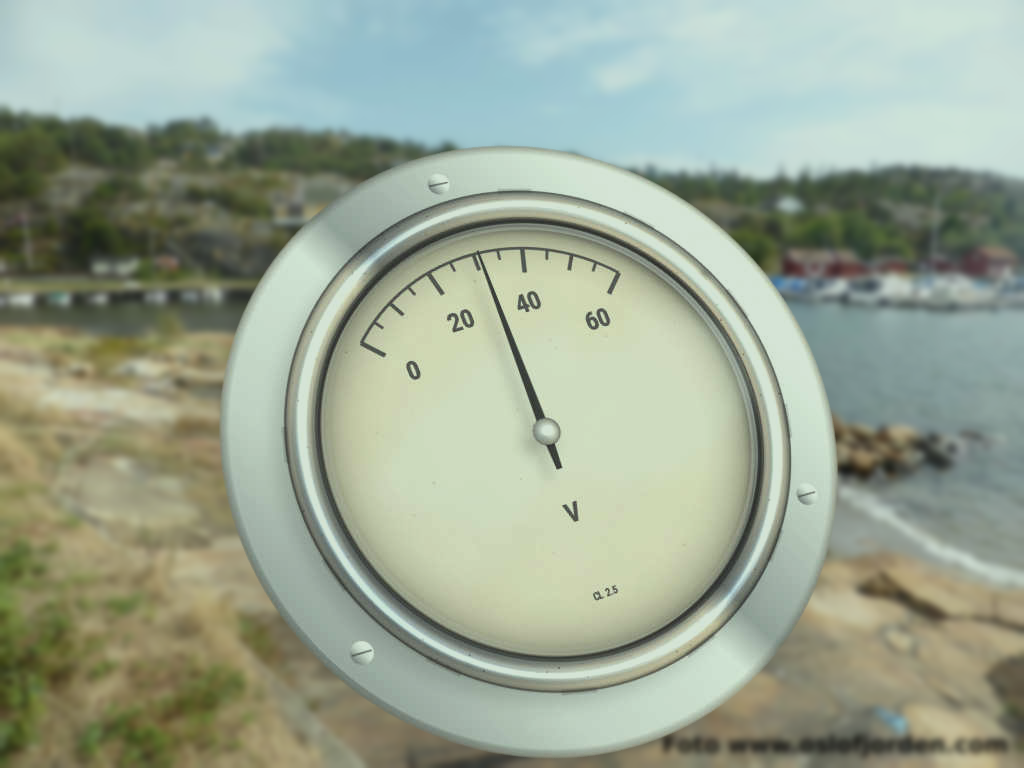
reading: {"value": 30, "unit": "V"}
